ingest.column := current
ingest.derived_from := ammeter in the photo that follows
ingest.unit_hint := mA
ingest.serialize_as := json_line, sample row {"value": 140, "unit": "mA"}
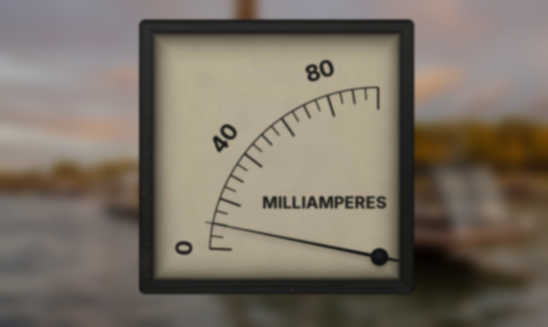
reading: {"value": 10, "unit": "mA"}
